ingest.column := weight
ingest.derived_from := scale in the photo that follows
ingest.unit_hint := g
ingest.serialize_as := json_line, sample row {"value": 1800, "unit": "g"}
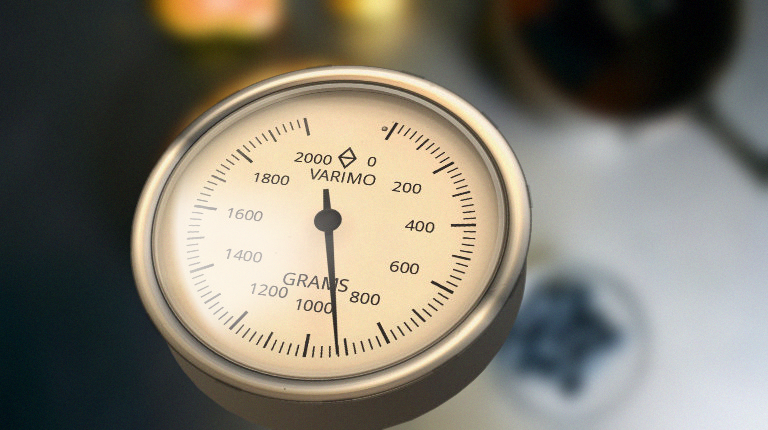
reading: {"value": 920, "unit": "g"}
